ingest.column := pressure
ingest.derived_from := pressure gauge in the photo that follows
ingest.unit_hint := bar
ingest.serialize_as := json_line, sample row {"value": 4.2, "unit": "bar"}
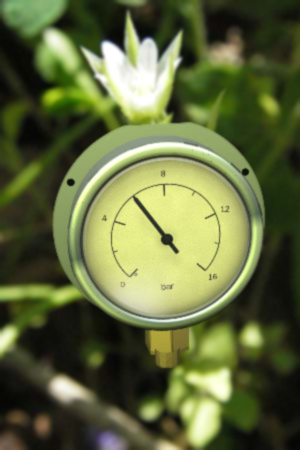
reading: {"value": 6, "unit": "bar"}
